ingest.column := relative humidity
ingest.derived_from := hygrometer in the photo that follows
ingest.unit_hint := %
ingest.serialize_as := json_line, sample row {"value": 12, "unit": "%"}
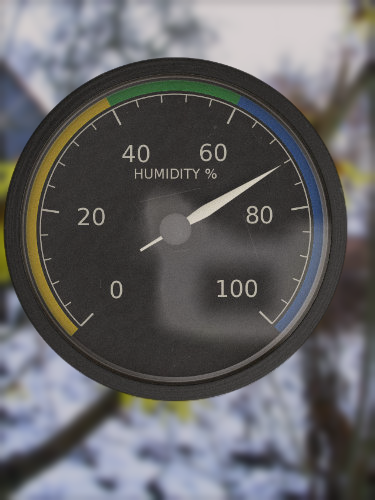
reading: {"value": 72, "unit": "%"}
